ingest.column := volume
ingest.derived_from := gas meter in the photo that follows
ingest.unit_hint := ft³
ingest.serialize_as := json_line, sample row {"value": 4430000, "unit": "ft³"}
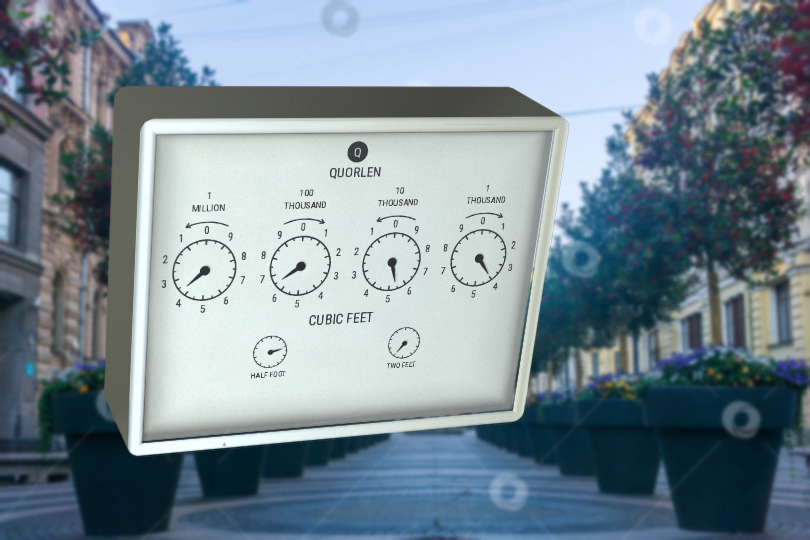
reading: {"value": 365400, "unit": "ft³"}
